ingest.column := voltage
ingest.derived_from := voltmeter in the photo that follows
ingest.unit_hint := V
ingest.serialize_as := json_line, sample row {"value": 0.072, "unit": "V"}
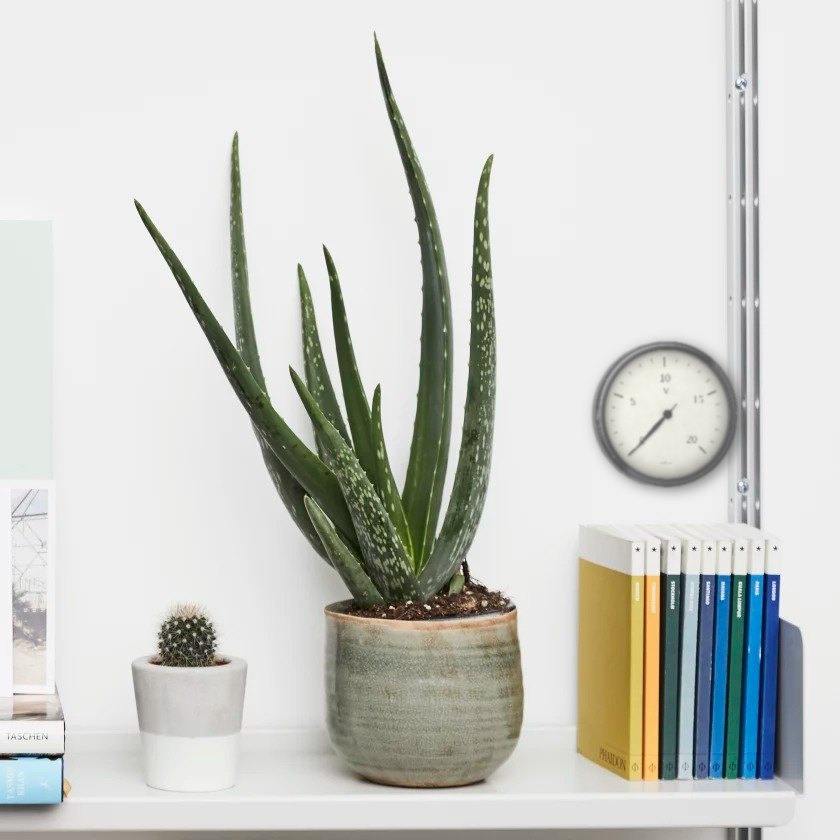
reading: {"value": 0, "unit": "V"}
